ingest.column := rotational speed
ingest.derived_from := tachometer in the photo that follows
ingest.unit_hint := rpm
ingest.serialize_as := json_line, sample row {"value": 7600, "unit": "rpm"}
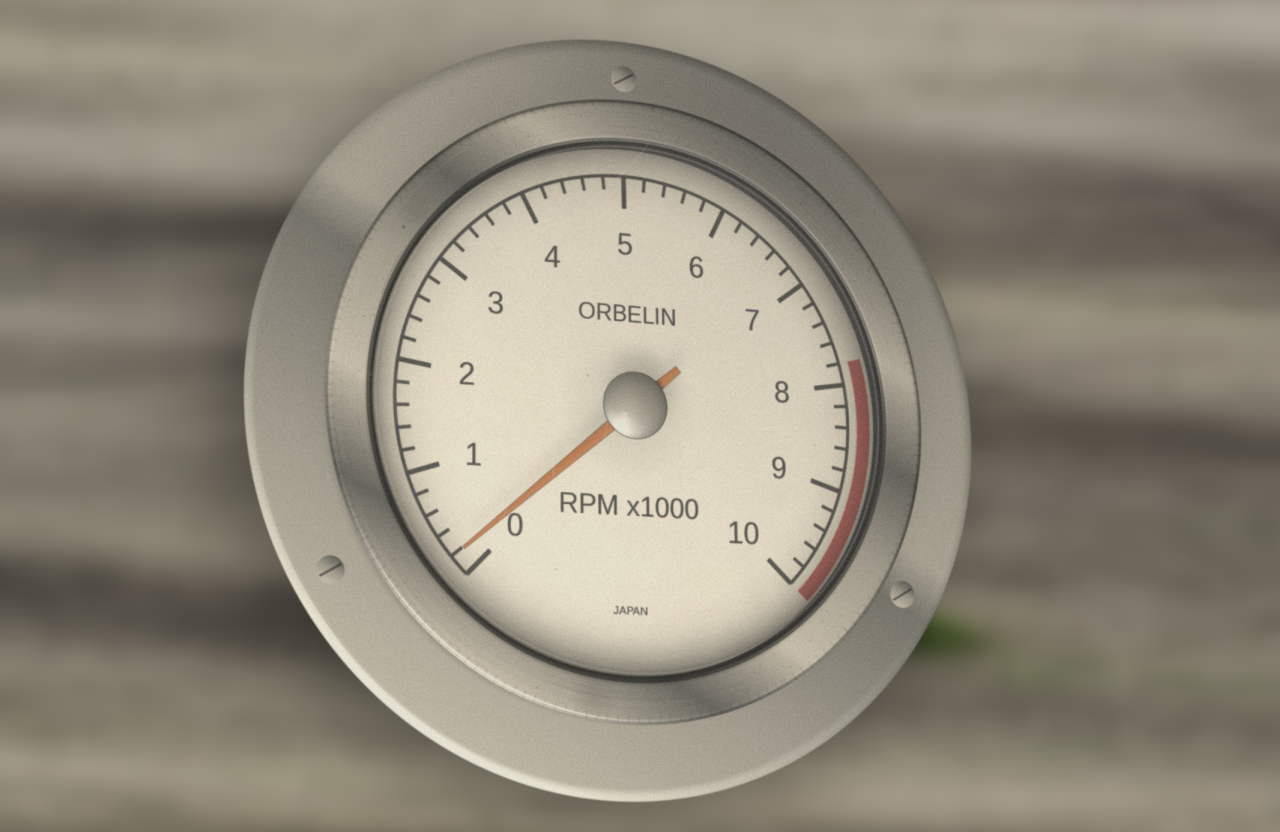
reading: {"value": 200, "unit": "rpm"}
